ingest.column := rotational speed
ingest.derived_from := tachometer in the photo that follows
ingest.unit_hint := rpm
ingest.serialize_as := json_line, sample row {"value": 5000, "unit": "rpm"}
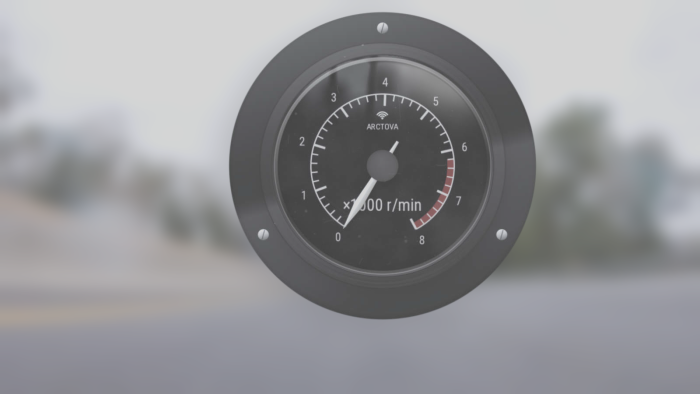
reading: {"value": 0, "unit": "rpm"}
